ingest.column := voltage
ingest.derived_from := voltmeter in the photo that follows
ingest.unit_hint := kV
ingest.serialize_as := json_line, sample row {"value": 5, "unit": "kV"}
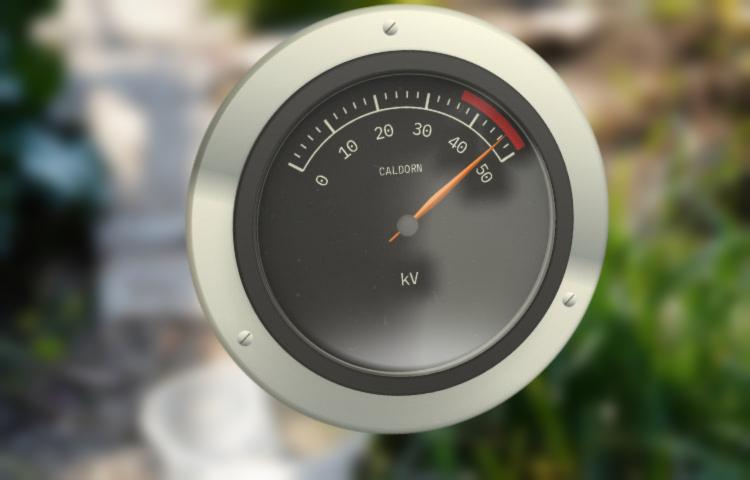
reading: {"value": 46, "unit": "kV"}
